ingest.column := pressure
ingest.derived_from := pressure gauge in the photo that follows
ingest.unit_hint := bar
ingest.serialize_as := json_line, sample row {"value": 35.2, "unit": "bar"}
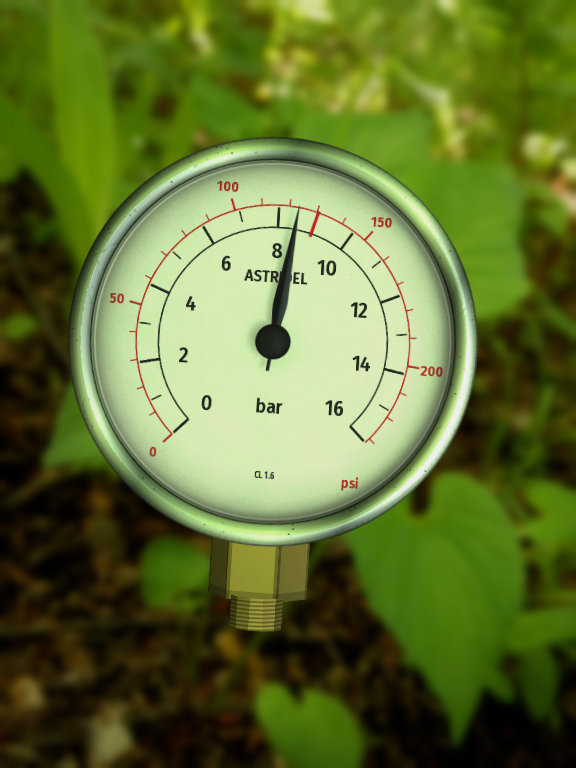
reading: {"value": 8.5, "unit": "bar"}
